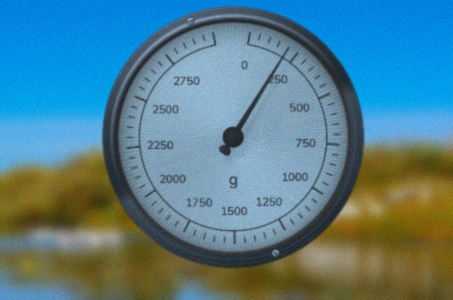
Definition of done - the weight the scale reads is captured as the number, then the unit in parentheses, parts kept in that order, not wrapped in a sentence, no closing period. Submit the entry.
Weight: 200 (g)
